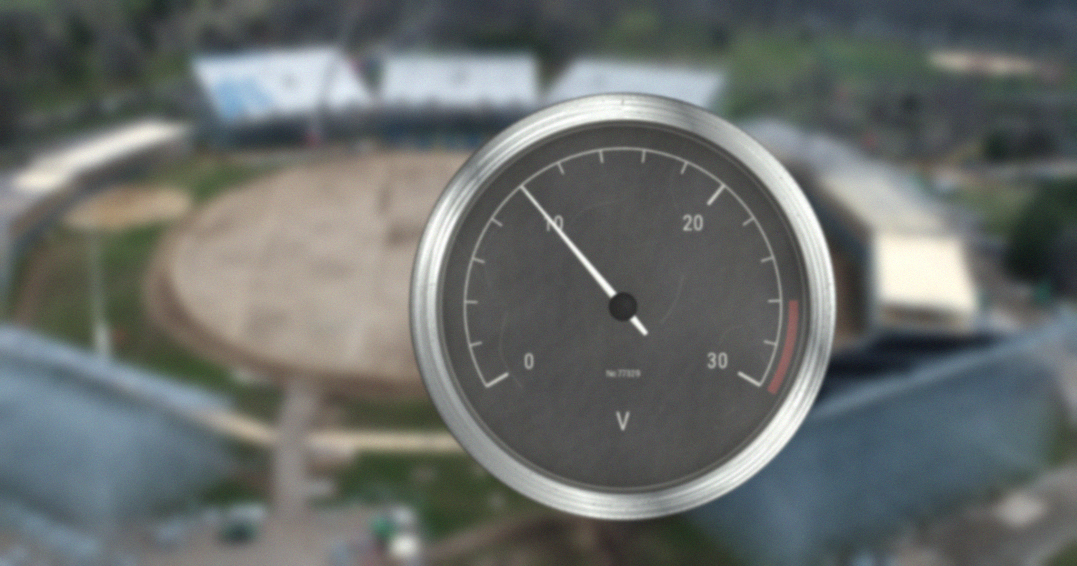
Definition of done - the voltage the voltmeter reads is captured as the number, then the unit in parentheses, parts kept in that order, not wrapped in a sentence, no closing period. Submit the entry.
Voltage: 10 (V)
